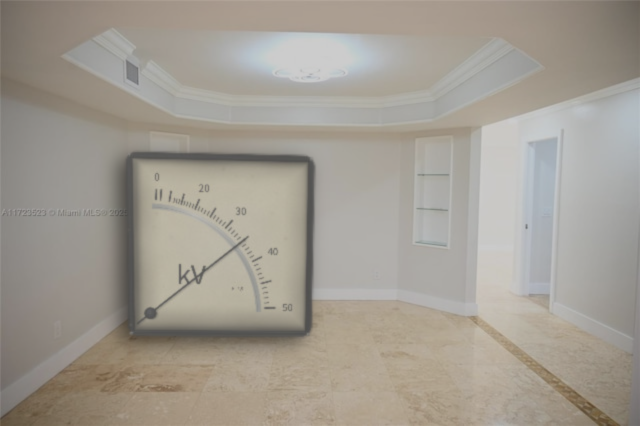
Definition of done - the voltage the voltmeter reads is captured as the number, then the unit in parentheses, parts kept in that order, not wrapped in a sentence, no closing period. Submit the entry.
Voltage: 35 (kV)
